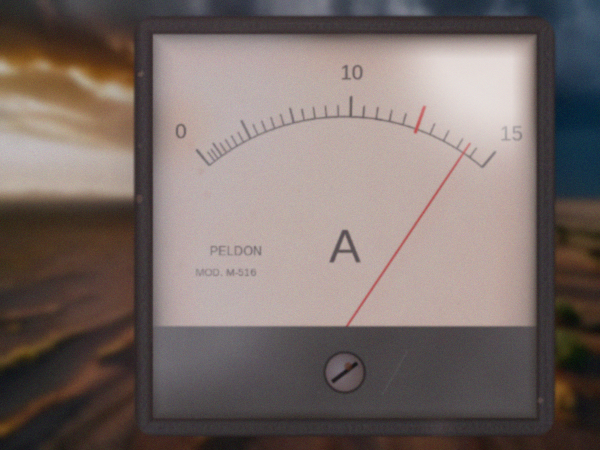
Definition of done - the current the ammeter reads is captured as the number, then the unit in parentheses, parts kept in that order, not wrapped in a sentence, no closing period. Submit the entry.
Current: 14.25 (A)
